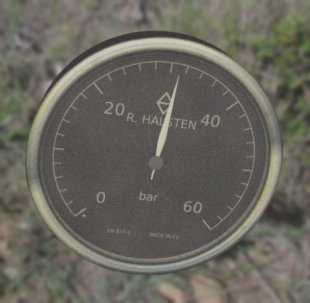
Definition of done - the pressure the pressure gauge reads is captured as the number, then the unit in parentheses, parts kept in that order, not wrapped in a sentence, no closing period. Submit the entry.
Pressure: 31 (bar)
